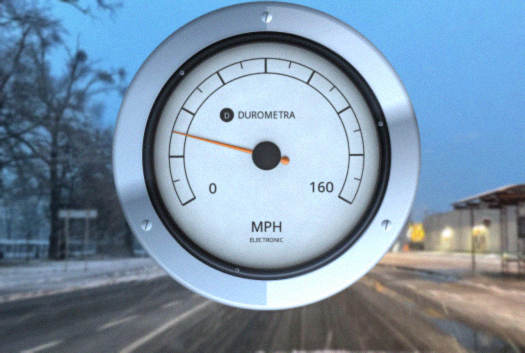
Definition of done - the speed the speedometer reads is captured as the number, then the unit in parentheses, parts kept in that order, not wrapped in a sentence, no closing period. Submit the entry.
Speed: 30 (mph)
